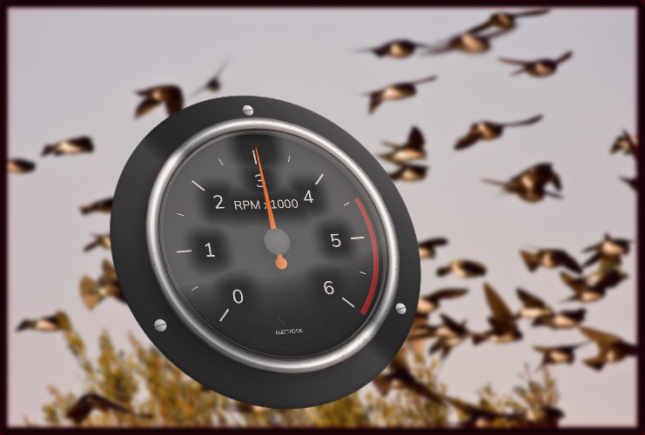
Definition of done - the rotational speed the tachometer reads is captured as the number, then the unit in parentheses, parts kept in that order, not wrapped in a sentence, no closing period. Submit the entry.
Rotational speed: 3000 (rpm)
